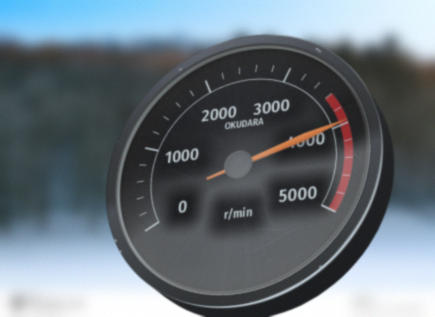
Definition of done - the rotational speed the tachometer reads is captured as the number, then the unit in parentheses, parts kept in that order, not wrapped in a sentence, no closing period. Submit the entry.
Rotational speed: 4000 (rpm)
